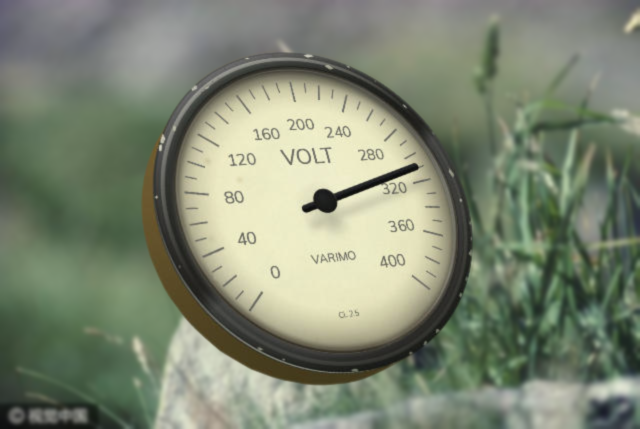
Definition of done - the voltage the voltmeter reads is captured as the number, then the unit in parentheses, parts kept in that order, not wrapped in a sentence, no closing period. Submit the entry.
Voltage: 310 (V)
